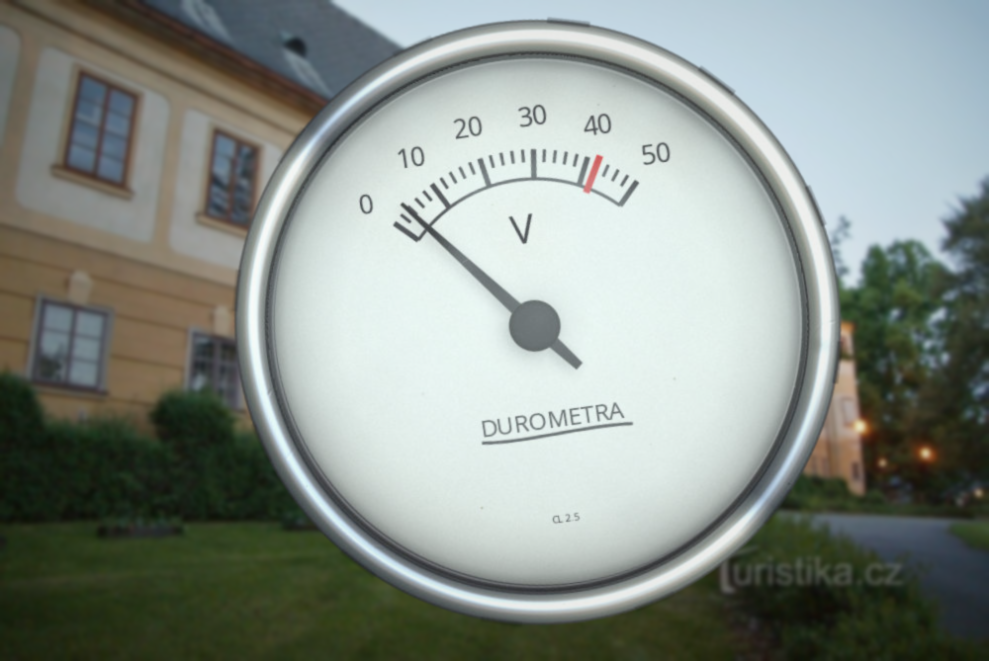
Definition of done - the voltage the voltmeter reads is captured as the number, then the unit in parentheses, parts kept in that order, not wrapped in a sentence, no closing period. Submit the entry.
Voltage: 4 (V)
